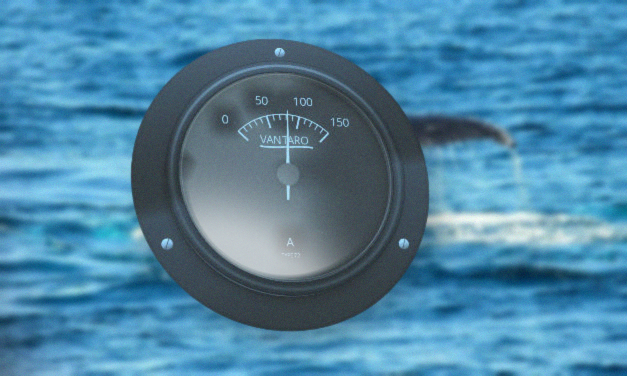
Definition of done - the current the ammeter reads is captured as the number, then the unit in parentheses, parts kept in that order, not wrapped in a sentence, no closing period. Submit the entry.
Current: 80 (A)
